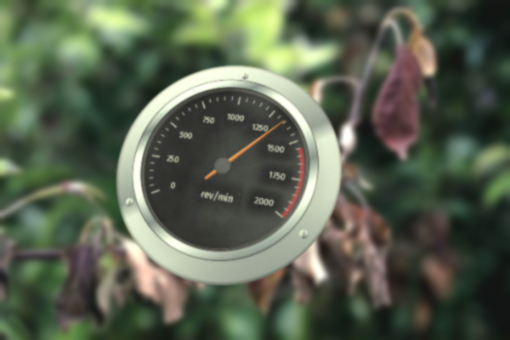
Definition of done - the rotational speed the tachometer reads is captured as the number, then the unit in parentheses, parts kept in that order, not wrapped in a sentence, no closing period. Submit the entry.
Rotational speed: 1350 (rpm)
